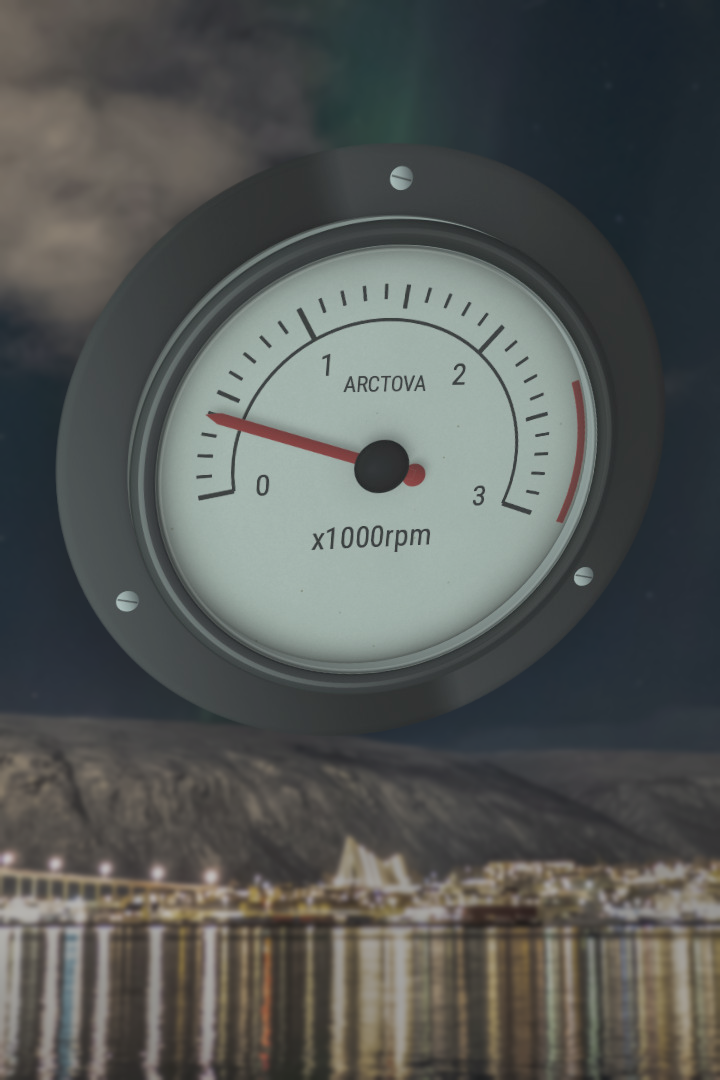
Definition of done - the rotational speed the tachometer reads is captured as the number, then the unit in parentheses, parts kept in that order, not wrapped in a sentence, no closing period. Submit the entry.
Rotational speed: 400 (rpm)
